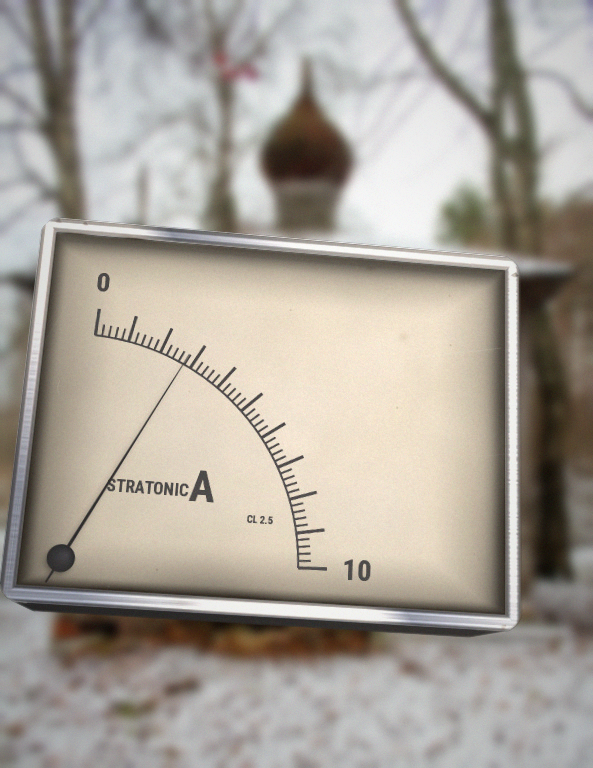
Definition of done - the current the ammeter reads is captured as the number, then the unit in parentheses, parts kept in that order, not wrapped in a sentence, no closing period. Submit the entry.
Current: 2.8 (A)
